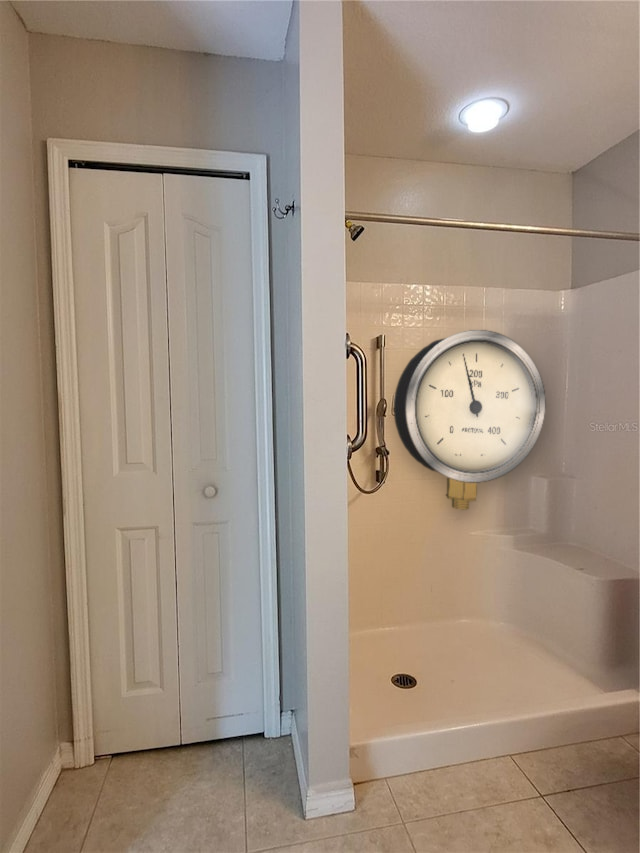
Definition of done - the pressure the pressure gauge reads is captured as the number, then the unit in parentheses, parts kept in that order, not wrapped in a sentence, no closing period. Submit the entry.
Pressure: 175 (kPa)
